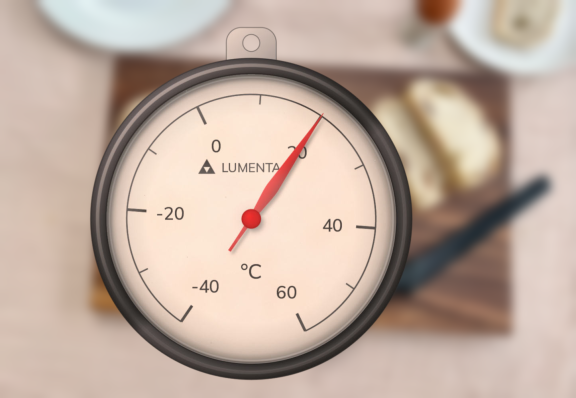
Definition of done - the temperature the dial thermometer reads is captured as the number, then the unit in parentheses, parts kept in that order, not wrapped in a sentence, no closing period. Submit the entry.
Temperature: 20 (°C)
